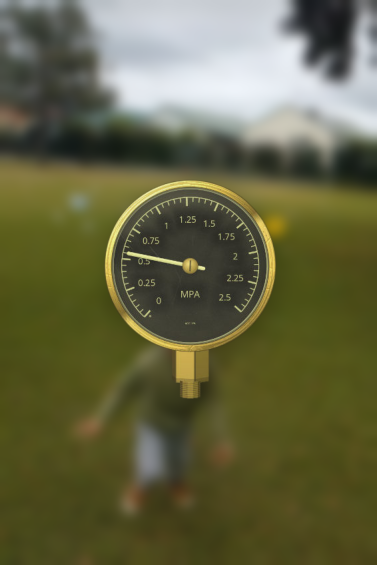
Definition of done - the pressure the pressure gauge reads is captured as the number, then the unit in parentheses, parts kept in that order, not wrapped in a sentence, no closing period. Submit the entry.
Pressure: 0.55 (MPa)
